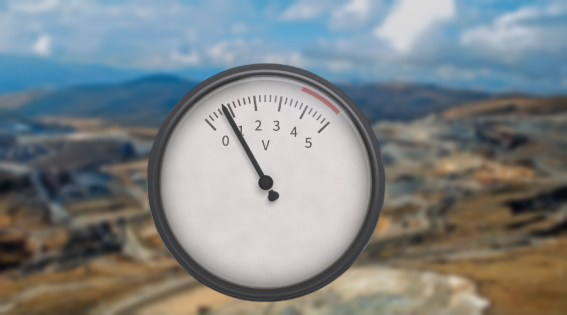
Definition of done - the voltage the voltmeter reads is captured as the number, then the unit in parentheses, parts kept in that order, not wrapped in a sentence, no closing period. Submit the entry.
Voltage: 0.8 (V)
